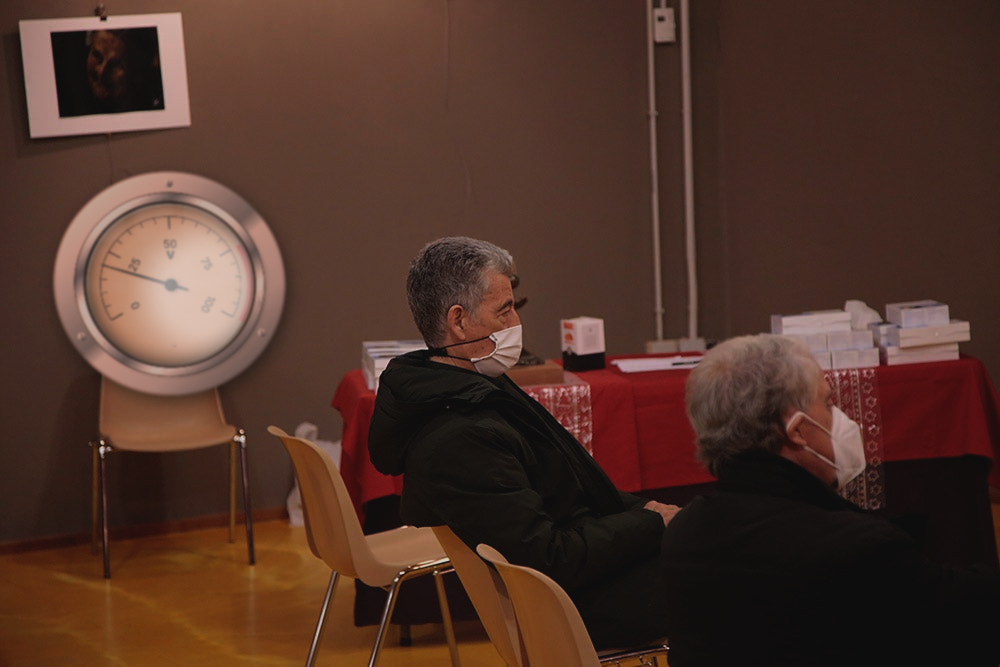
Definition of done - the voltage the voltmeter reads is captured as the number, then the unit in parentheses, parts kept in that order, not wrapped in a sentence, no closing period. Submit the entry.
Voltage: 20 (V)
